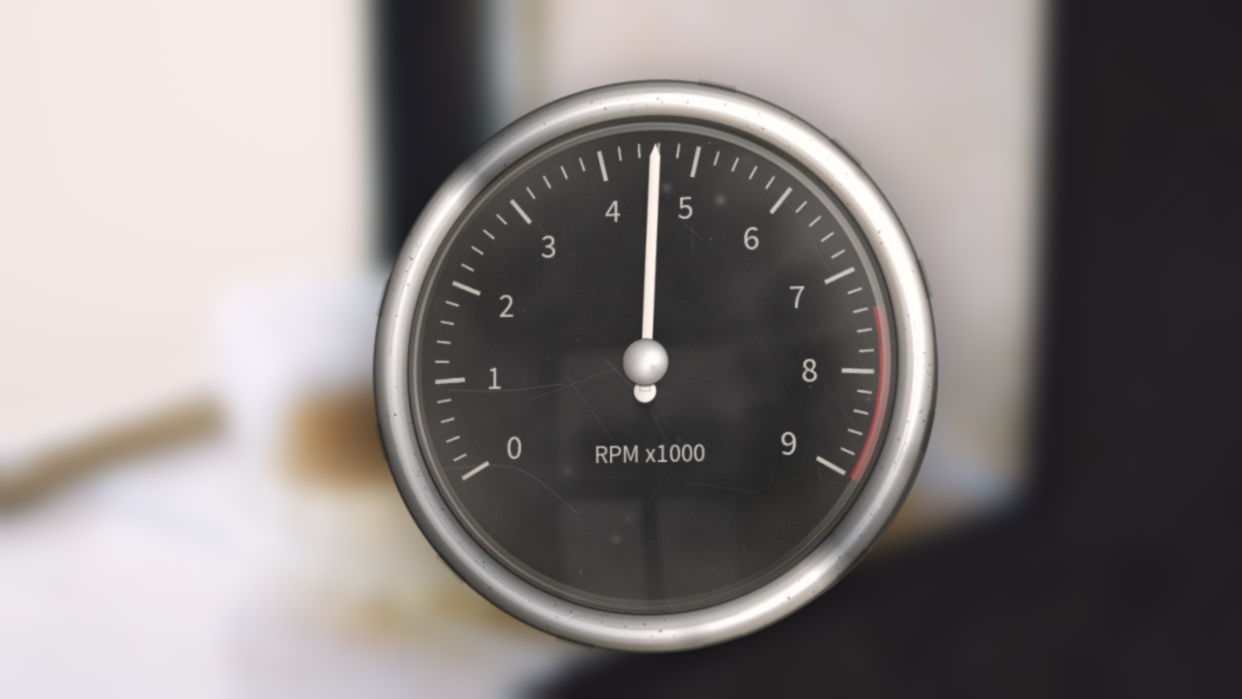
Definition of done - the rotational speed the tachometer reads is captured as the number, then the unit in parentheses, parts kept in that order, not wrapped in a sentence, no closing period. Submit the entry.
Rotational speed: 4600 (rpm)
